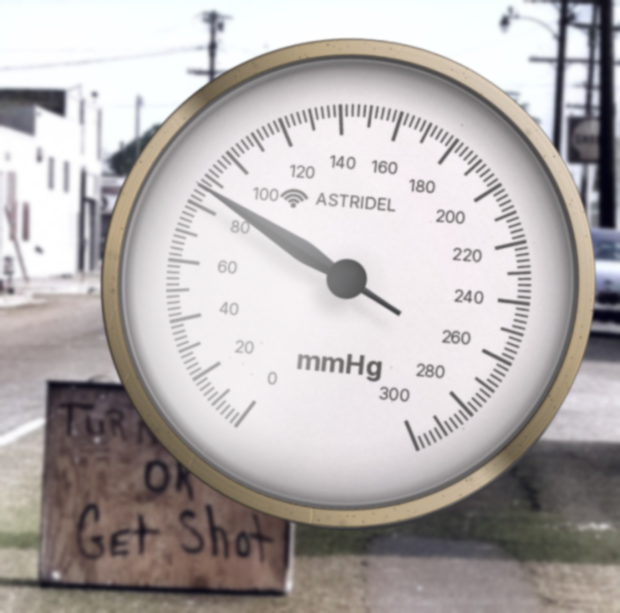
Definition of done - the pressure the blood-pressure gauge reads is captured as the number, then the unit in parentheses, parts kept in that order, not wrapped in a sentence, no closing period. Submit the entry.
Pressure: 86 (mmHg)
